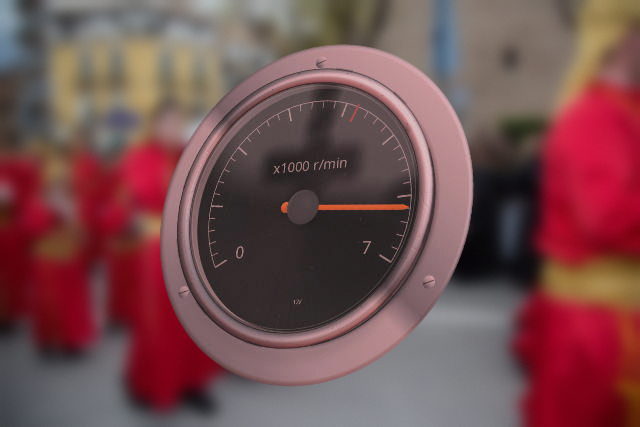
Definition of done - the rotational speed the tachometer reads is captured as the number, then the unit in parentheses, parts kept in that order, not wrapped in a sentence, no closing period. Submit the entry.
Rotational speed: 6200 (rpm)
